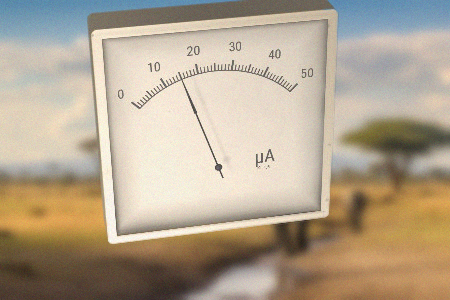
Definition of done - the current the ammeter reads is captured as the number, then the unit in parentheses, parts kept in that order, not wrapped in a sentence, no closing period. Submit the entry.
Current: 15 (µA)
